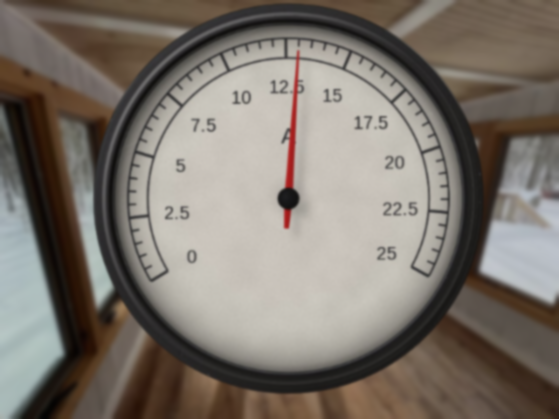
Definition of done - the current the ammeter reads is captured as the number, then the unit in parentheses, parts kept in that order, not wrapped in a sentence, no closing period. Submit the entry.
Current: 13 (A)
